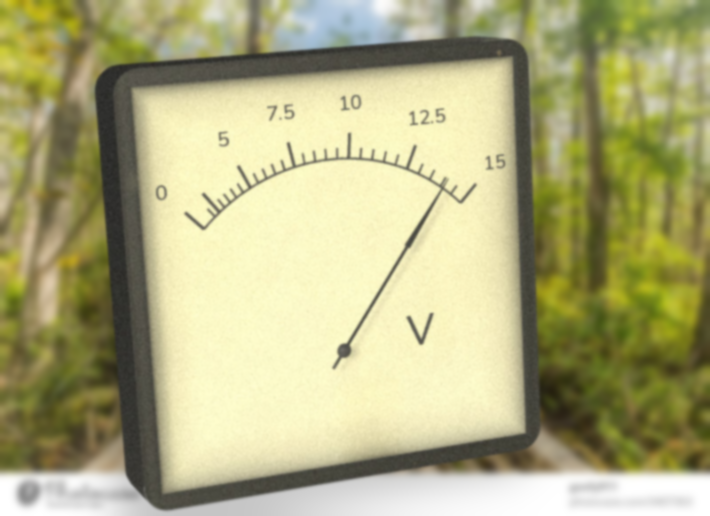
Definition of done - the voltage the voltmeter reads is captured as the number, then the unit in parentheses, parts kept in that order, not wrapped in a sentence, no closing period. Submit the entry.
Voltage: 14 (V)
